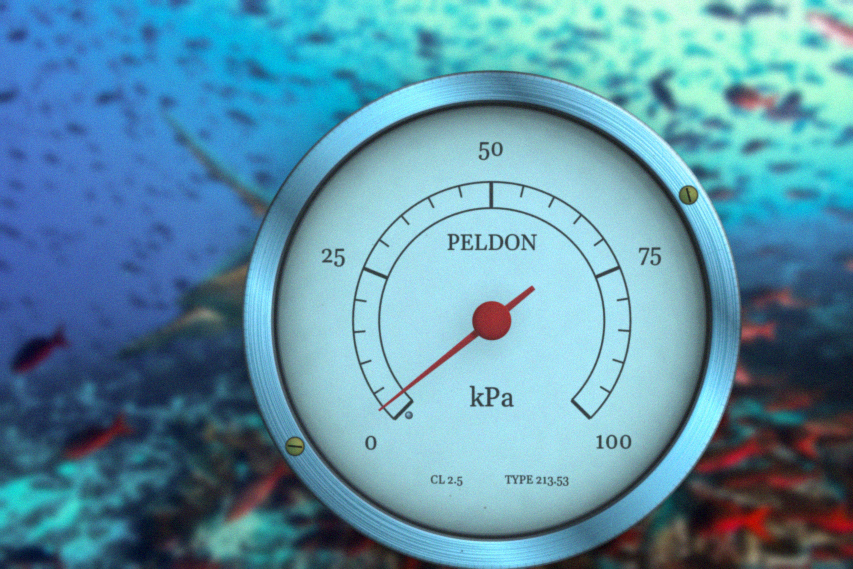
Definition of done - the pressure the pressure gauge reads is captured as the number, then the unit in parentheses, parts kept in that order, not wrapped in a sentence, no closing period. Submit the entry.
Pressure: 2.5 (kPa)
